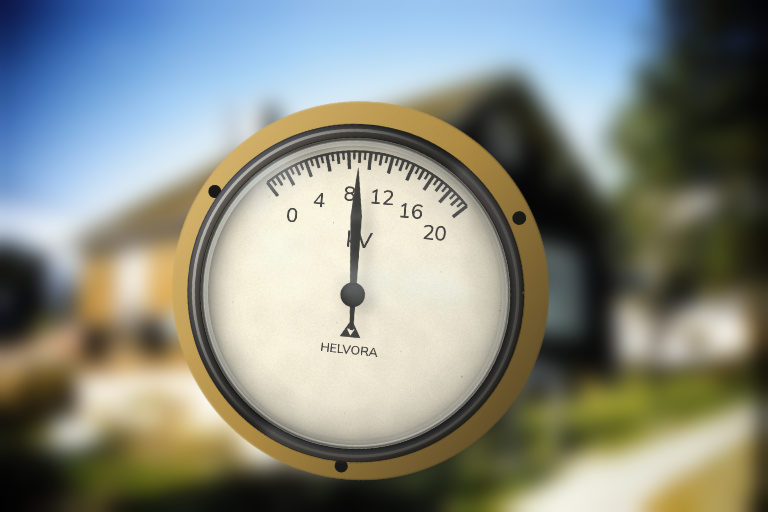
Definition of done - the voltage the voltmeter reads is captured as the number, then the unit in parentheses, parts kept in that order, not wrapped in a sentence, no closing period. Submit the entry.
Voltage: 9 (kV)
